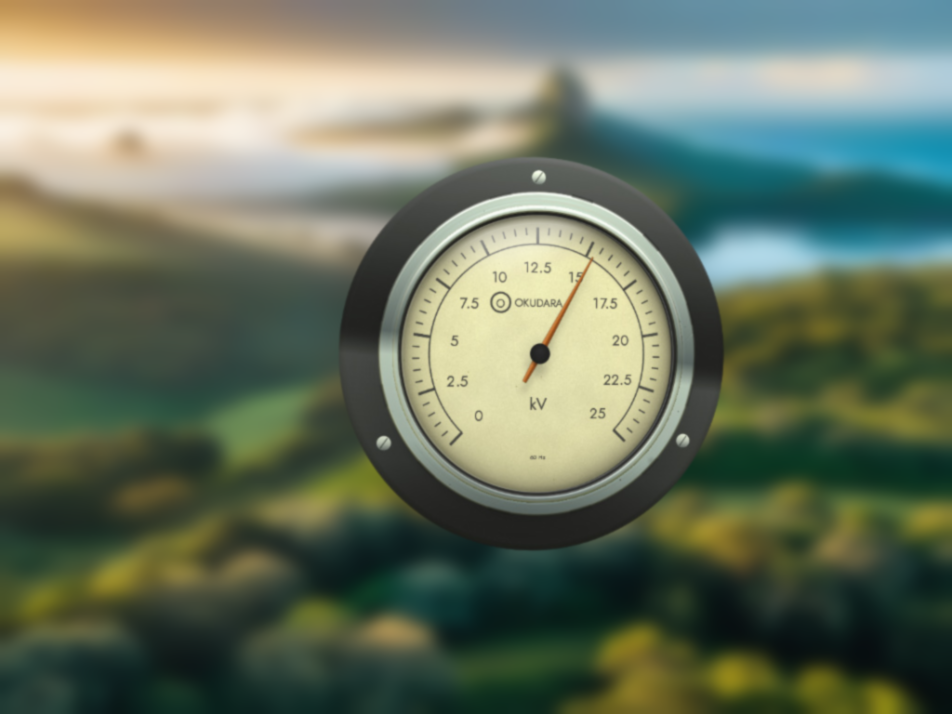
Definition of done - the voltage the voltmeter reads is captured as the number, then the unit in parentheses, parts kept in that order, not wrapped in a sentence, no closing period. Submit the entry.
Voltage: 15.25 (kV)
